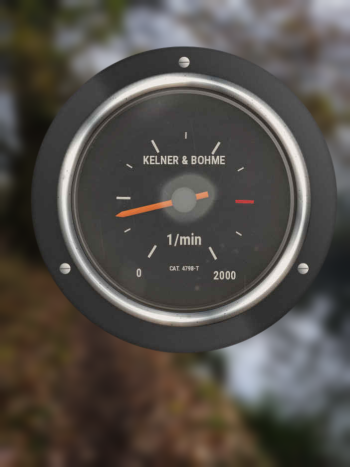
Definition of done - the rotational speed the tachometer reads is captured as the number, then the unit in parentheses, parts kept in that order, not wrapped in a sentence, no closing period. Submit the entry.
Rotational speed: 300 (rpm)
